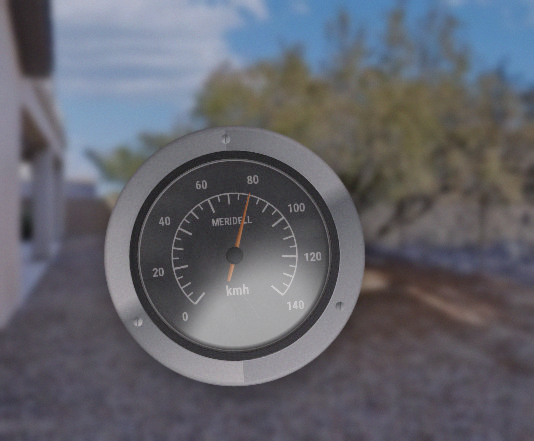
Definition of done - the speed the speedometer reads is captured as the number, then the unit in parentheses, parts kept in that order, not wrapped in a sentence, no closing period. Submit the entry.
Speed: 80 (km/h)
